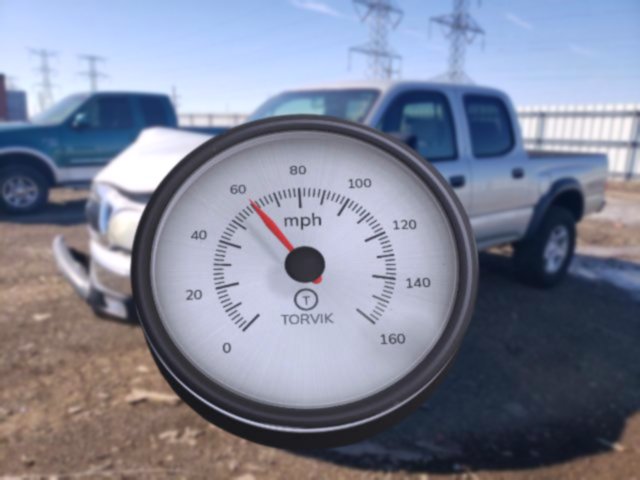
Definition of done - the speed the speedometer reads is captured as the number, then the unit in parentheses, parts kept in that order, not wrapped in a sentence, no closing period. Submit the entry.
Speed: 60 (mph)
